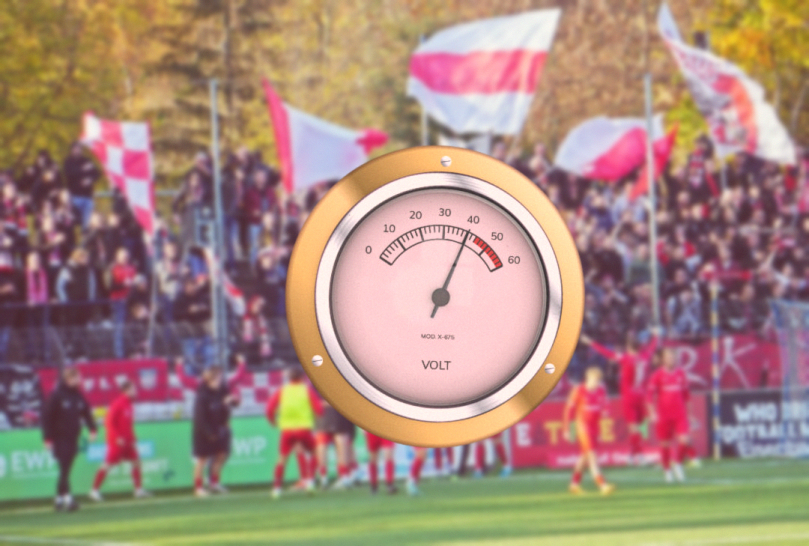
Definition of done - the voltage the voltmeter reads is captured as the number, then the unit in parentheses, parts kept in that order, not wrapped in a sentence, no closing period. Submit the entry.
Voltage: 40 (V)
